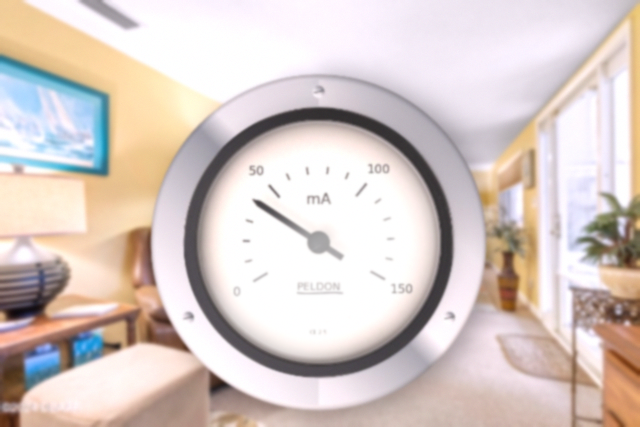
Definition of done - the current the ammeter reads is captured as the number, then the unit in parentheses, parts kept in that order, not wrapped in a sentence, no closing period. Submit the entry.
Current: 40 (mA)
